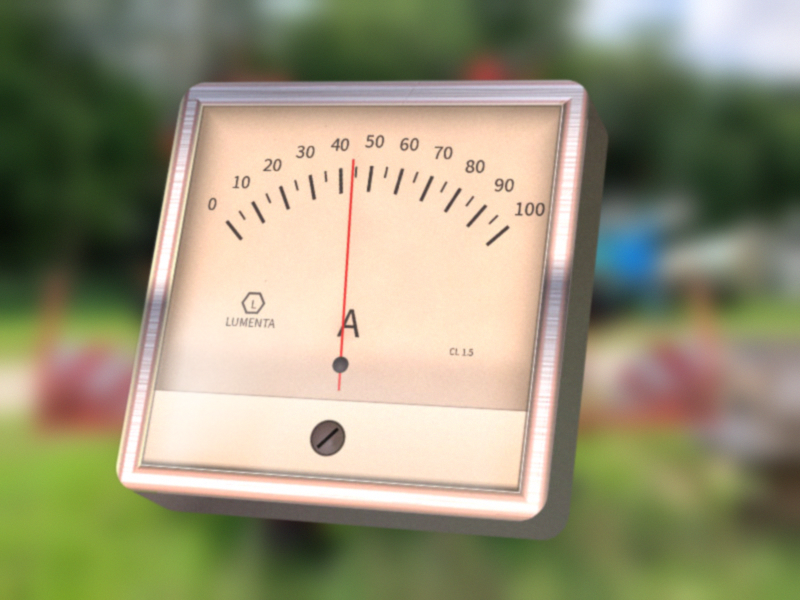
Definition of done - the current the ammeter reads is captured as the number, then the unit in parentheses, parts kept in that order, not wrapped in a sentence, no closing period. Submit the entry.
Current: 45 (A)
